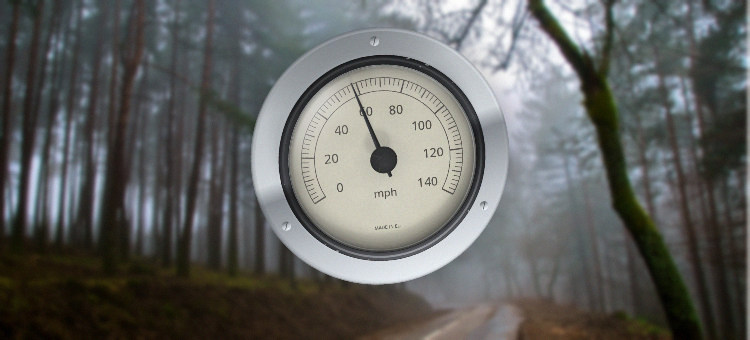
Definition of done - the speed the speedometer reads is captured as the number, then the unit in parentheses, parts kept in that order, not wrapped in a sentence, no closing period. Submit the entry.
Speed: 58 (mph)
